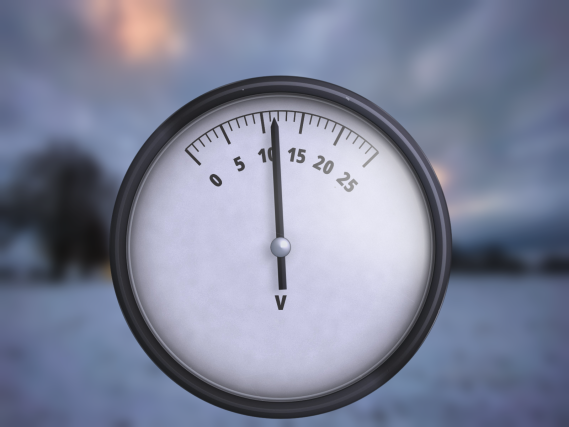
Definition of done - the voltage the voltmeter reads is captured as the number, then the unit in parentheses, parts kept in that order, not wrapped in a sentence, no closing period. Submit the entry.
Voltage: 11.5 (V)
